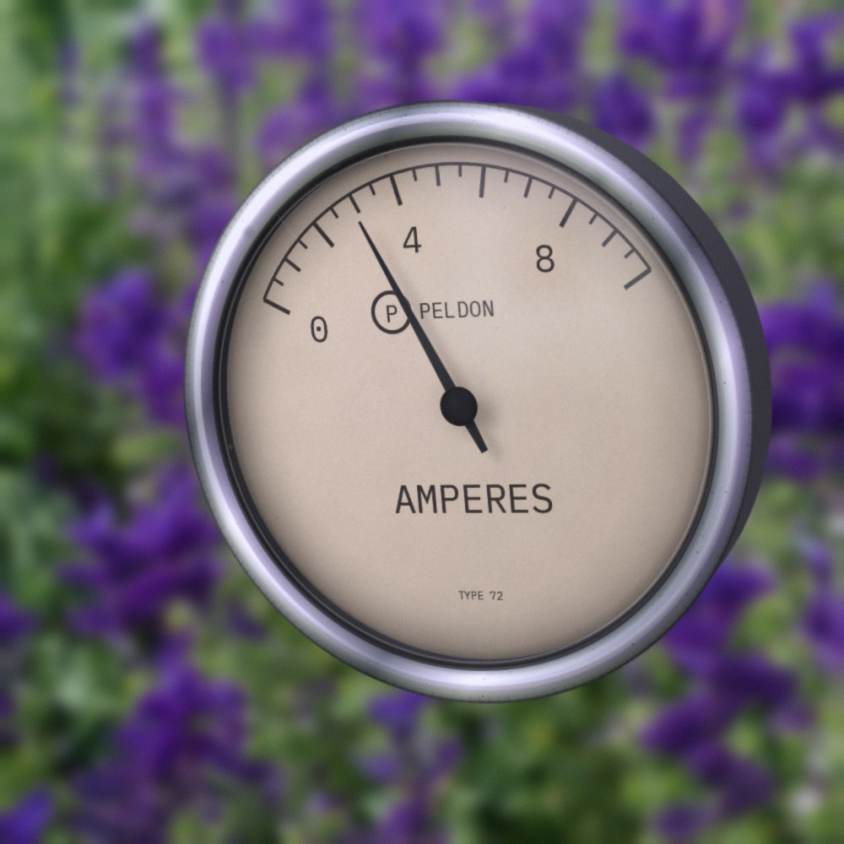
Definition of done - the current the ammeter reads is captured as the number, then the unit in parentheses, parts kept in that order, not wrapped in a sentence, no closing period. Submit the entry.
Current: 3 (A)
